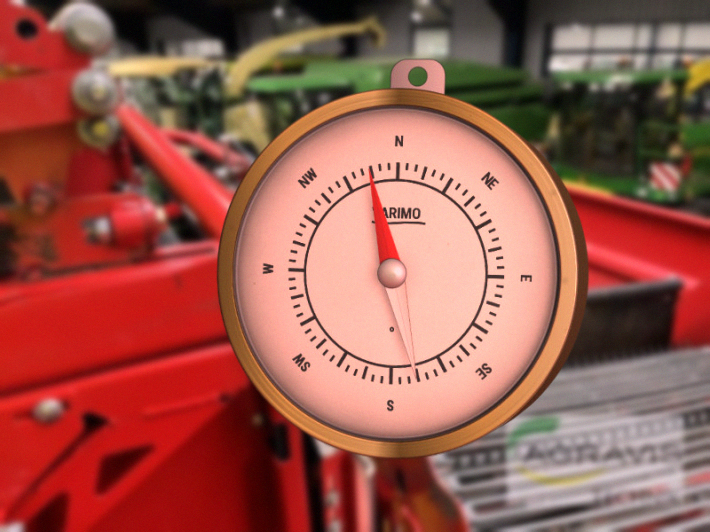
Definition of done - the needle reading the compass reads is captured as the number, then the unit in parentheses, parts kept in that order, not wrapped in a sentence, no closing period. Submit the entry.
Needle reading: 345 (°)
